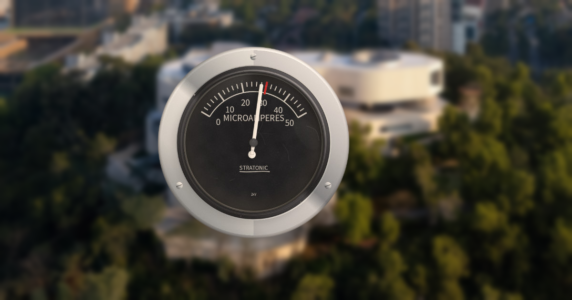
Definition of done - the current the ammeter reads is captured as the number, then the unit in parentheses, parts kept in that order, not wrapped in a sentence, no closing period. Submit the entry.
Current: 28 (µA)
